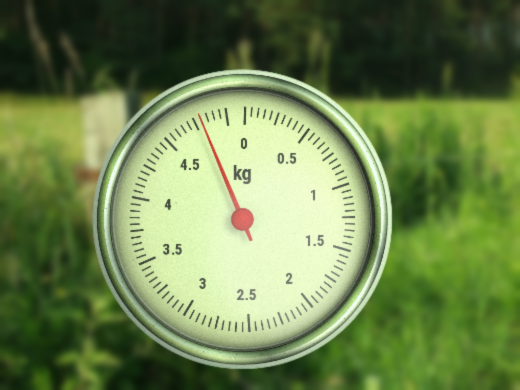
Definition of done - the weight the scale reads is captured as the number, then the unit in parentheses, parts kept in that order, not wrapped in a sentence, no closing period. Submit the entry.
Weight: 4.8 (kg)
